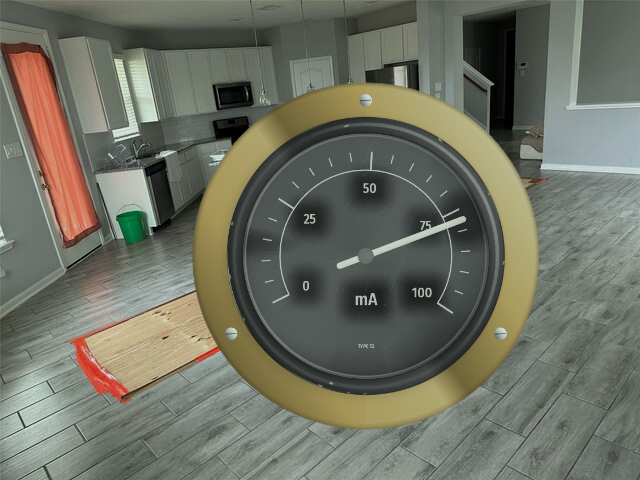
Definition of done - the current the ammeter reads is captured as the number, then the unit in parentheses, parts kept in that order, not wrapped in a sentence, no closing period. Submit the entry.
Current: 77.5 (mA)
